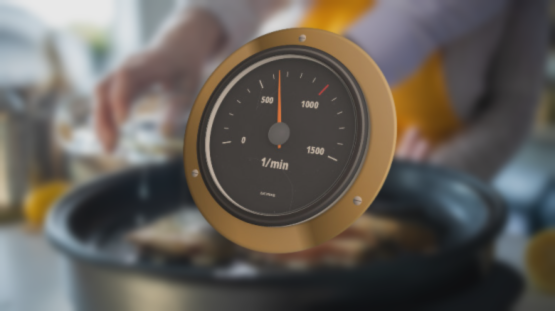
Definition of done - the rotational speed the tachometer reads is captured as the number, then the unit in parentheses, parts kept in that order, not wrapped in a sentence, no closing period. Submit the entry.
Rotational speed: 650 (rpm)
